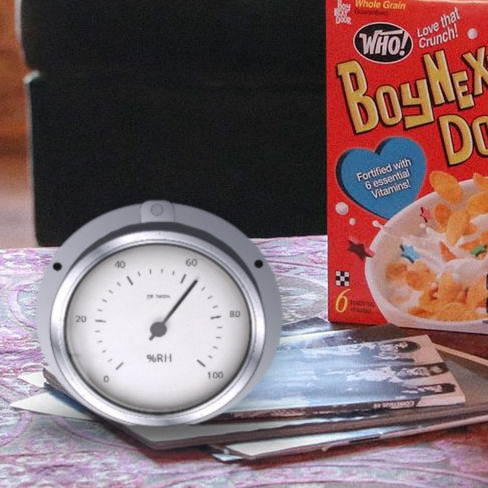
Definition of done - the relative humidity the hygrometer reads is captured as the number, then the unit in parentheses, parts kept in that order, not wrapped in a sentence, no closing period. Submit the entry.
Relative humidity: 64 (%)
